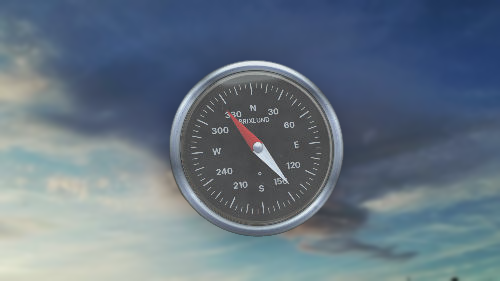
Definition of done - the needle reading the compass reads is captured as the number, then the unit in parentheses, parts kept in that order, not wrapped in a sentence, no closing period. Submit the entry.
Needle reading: 325 (°)
